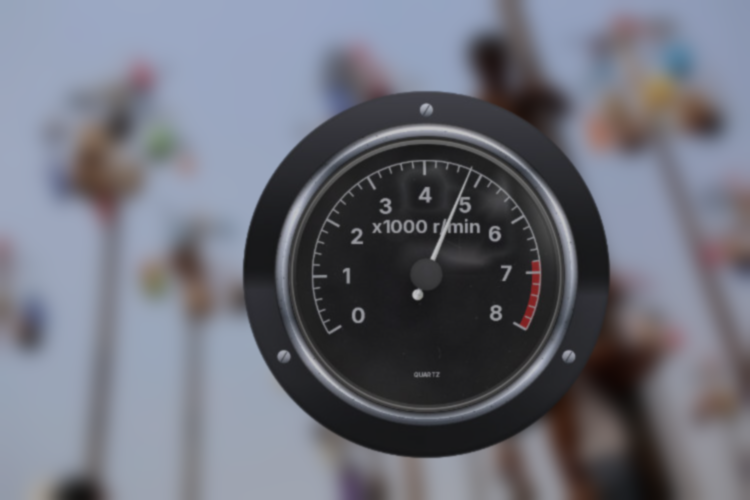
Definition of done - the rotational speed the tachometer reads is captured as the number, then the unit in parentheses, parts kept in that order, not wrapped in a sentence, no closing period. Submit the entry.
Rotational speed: 4800 (rpm)
